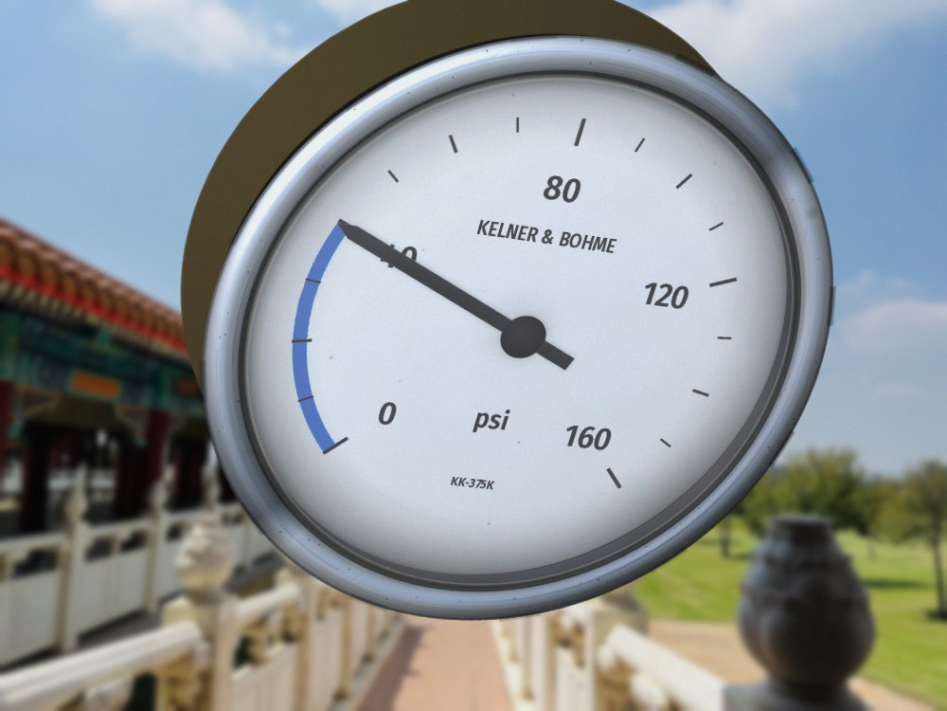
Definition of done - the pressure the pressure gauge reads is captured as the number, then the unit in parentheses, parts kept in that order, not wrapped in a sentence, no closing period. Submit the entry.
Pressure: 40 (psi)
